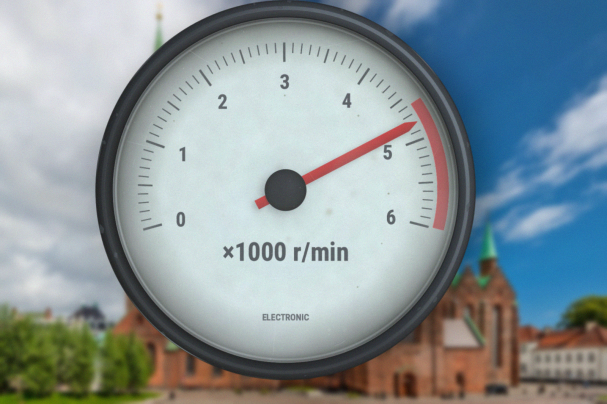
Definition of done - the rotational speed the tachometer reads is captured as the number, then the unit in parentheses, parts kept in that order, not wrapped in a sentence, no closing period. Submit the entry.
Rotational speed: 4800 (rpm)
